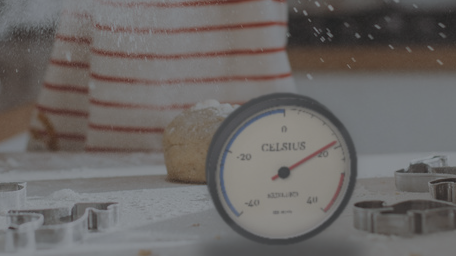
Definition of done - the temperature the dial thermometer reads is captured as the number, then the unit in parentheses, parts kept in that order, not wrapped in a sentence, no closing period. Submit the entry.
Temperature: 18 (°C)
